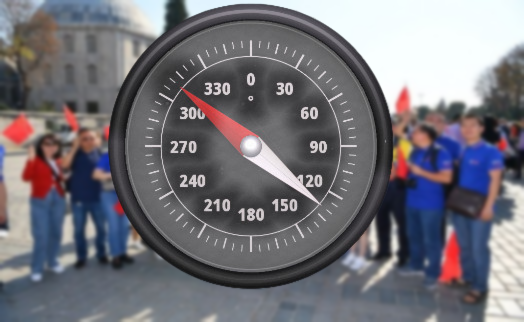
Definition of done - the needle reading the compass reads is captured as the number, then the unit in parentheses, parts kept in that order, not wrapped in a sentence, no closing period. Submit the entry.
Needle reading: 310 (°)
